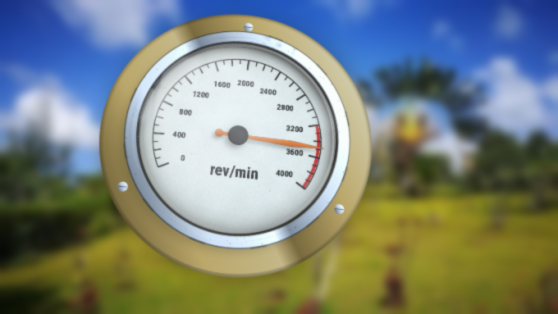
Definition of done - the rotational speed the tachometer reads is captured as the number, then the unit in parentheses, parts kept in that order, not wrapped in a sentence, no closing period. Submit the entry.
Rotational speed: 3500 (rpm)
